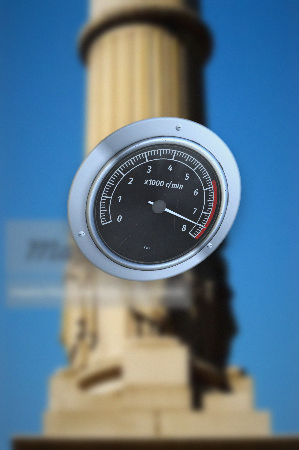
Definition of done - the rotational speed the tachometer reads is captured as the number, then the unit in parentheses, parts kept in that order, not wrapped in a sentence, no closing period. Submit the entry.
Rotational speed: 7500 (rpm)
